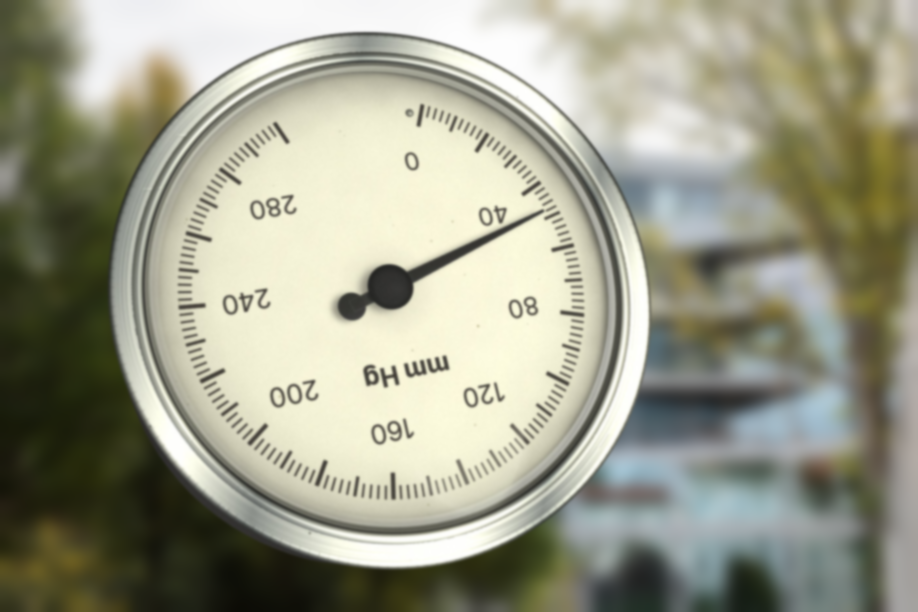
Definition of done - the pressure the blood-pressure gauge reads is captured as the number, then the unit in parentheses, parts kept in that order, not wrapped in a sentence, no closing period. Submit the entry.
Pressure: 48 (mmHg)
